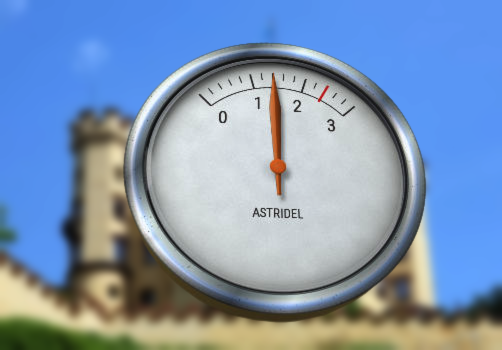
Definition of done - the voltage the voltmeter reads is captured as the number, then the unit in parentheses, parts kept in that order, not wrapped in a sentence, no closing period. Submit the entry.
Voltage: 1.4 (V)
